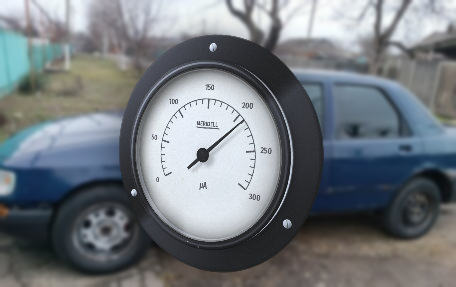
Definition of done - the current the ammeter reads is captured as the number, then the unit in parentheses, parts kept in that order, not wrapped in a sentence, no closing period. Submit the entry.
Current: 210 (µA)
